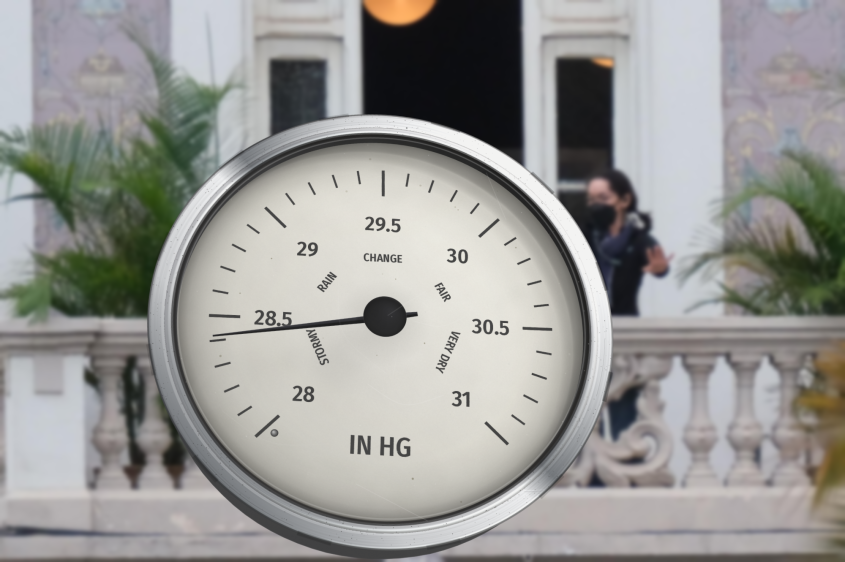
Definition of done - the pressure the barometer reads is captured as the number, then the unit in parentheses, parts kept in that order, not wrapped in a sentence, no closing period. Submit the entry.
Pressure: 28.4 (inHg)
